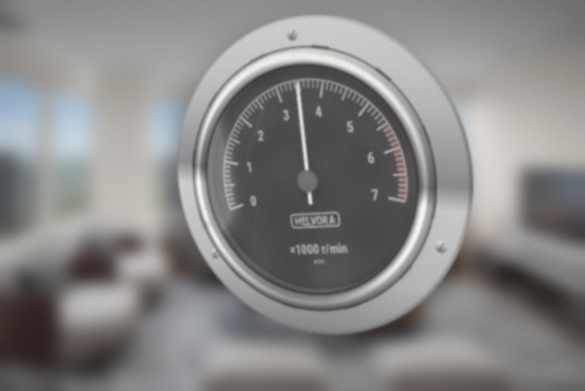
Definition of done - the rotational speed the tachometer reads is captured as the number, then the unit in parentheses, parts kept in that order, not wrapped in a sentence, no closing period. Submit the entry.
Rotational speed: 3500 (rpm)
